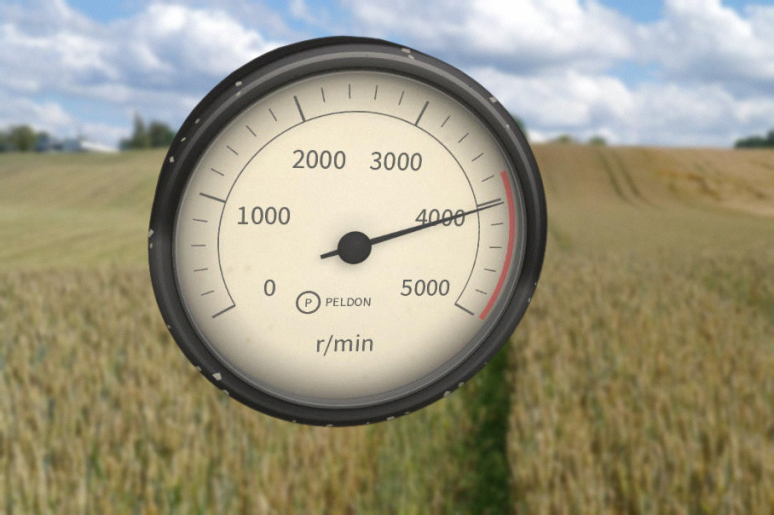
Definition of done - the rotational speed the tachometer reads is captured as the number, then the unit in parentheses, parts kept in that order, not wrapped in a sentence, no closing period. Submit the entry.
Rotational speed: 4000 (rpm)
